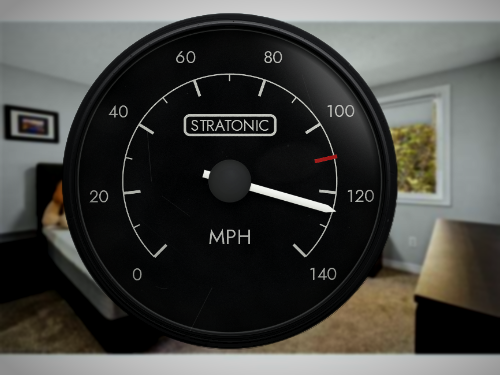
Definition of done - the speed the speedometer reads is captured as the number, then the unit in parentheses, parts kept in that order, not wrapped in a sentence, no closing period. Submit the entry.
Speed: 125 (mph)
